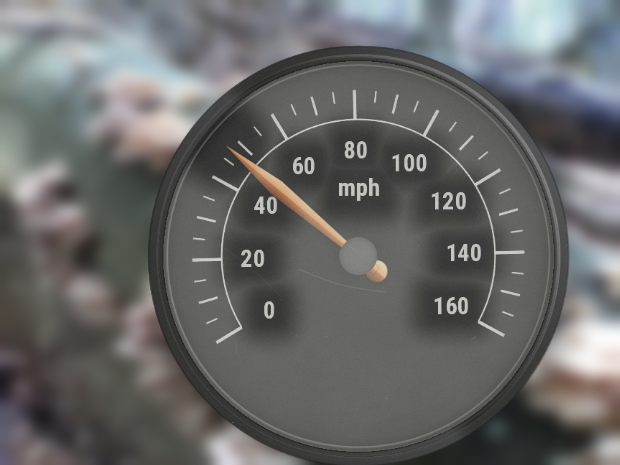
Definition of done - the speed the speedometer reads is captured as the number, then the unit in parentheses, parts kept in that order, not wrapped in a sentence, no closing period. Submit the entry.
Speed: 47.5 (mph)
